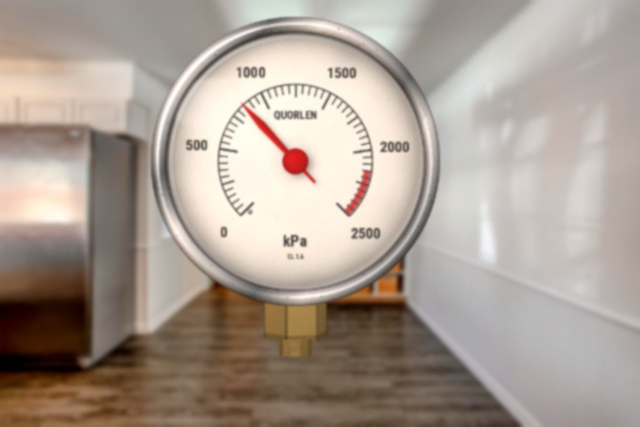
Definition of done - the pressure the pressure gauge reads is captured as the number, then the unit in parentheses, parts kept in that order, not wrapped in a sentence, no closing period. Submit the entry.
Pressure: 850 (kPa)
